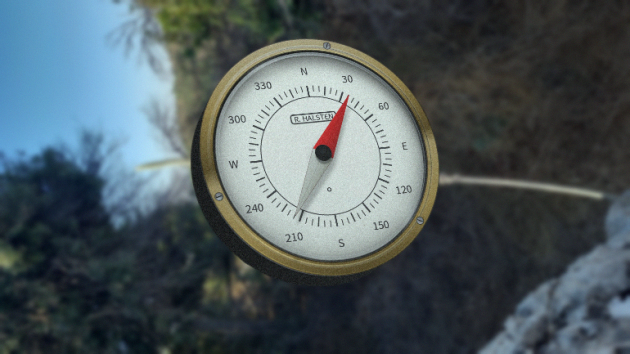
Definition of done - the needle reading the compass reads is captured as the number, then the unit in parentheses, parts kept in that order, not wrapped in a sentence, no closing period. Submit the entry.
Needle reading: 35 (°)
